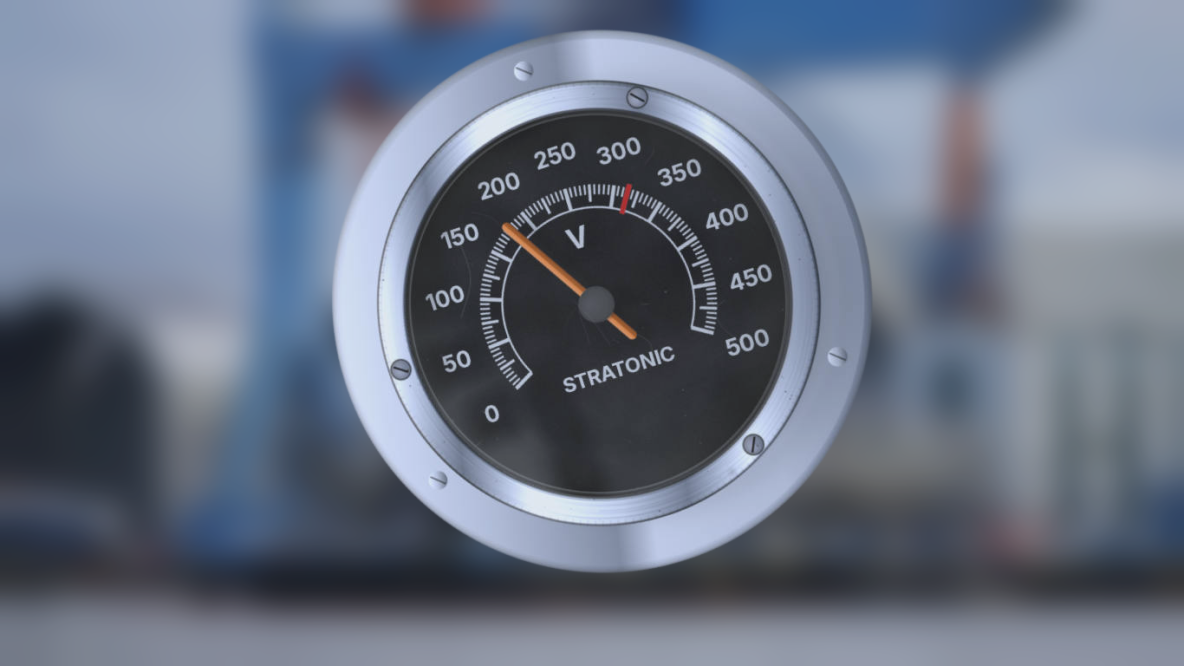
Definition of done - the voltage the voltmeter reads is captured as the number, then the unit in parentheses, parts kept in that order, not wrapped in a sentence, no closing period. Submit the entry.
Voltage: 180 (V)
